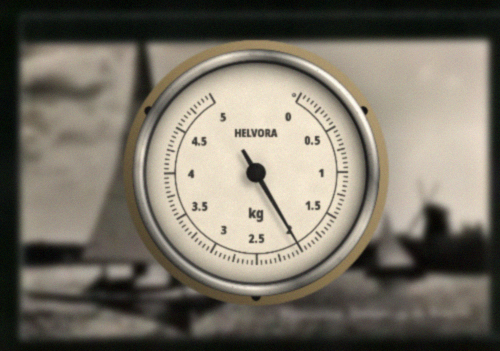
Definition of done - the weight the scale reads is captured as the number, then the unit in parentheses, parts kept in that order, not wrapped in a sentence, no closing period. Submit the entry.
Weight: 2 (kg)
